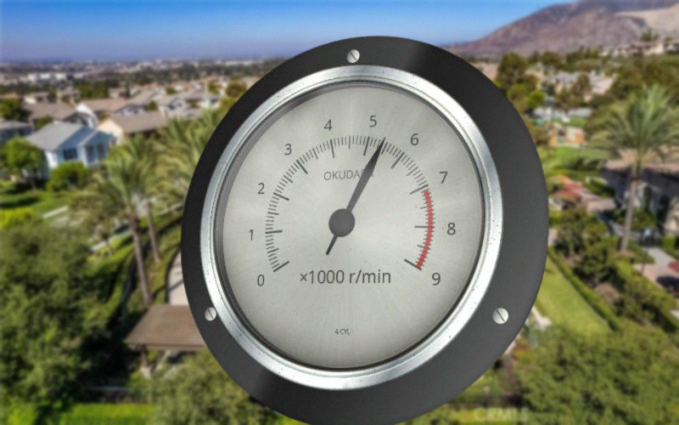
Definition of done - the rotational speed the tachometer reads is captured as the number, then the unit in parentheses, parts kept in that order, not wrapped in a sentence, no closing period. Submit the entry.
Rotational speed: 5500 (rpm)
